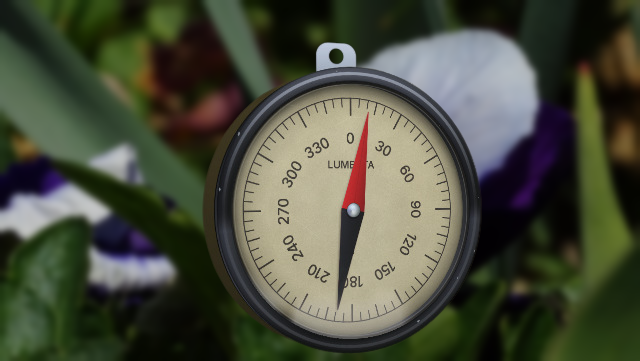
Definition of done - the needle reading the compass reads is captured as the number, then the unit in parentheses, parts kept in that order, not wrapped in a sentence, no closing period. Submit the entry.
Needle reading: 10 (°)
